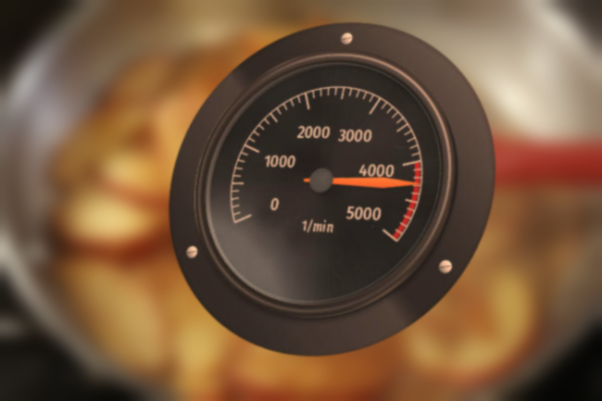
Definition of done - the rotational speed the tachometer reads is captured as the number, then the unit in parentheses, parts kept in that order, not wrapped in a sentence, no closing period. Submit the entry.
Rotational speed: 4300 (rpm)
